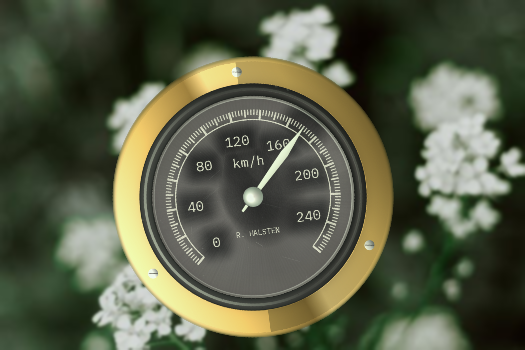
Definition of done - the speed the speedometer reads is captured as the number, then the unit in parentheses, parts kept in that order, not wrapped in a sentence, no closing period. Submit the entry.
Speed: 170 (km/h)
